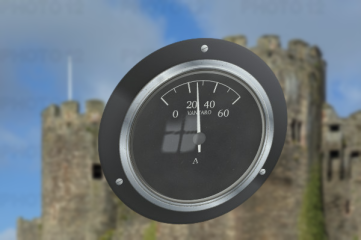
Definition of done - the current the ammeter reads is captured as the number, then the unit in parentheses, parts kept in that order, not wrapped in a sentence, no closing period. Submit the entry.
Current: 25 (A)
